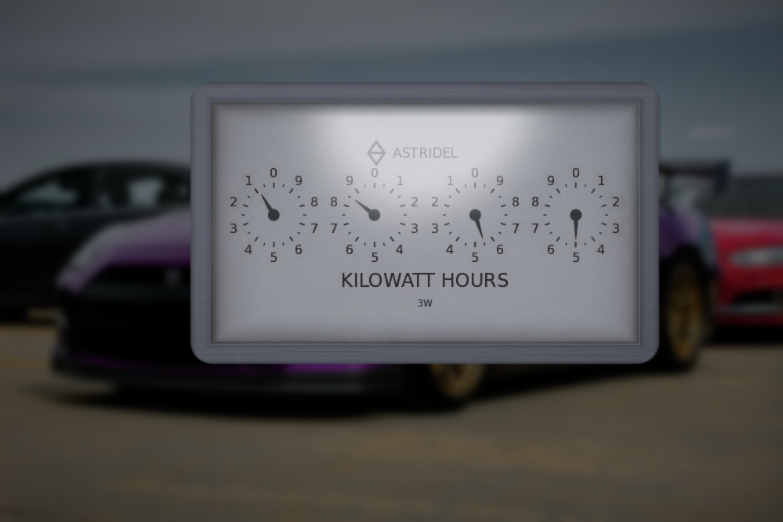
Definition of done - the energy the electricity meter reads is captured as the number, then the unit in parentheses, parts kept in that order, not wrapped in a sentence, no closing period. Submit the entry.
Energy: 855 (kWh)
